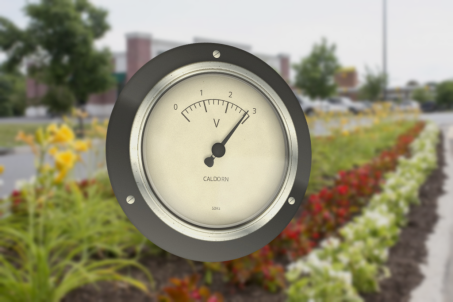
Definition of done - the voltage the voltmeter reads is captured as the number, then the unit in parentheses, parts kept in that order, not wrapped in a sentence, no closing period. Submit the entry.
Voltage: 2.8 (V)
